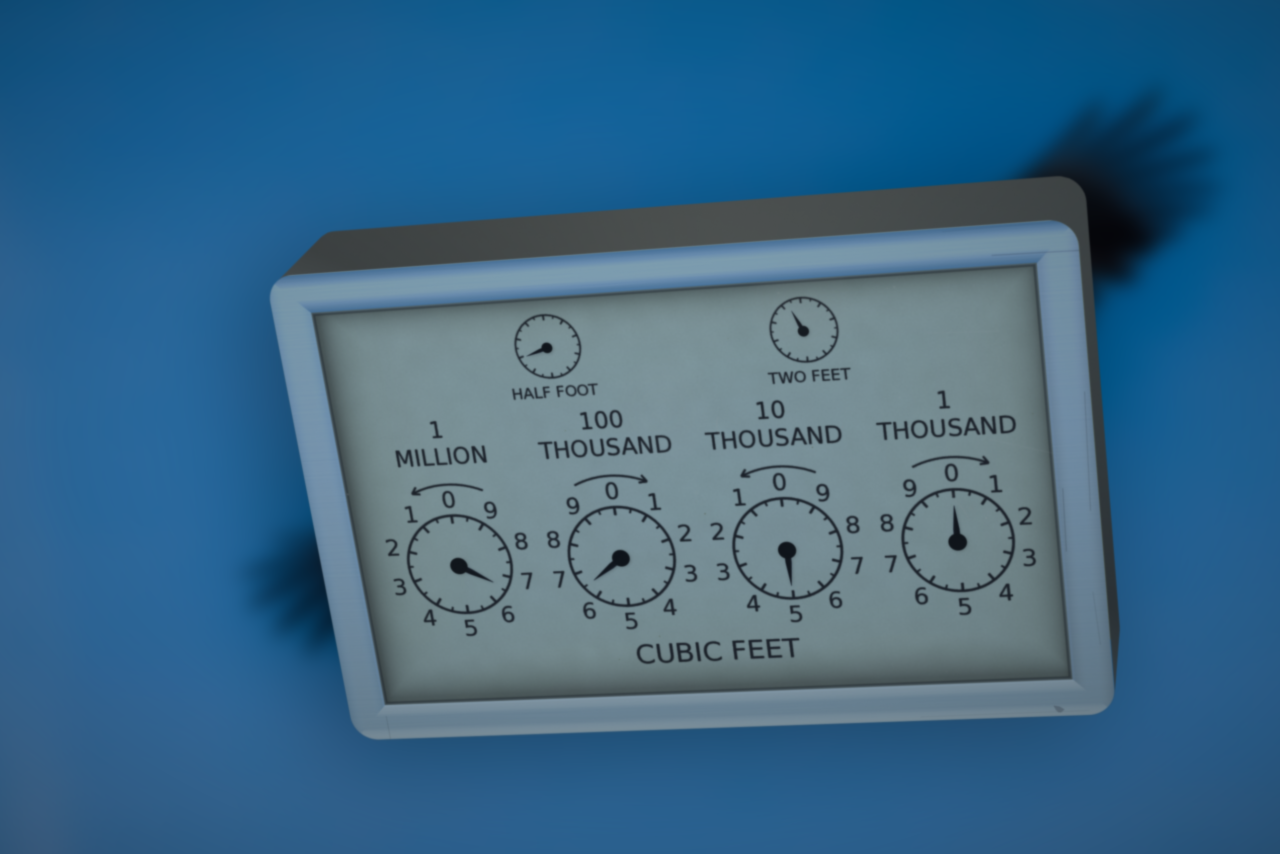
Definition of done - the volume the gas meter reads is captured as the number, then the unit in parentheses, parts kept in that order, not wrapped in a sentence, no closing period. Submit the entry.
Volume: 665000 (ft³)
